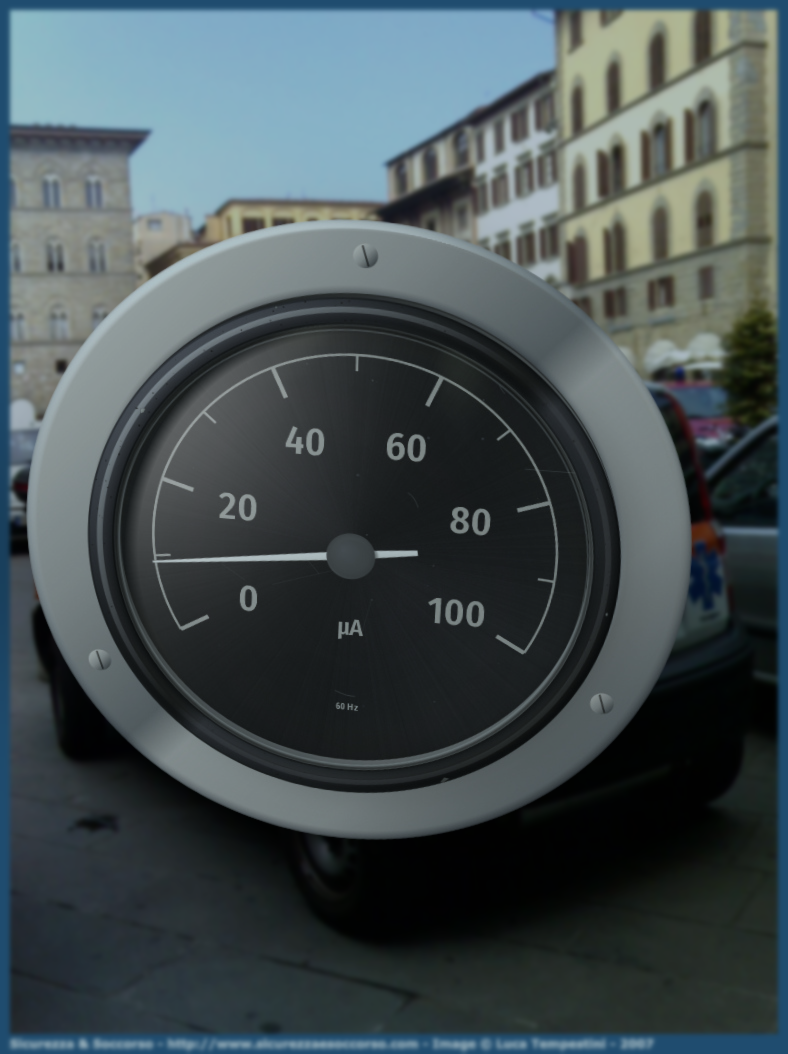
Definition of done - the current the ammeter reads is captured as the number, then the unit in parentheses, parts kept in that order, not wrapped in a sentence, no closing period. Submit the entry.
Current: 10 (µA)
